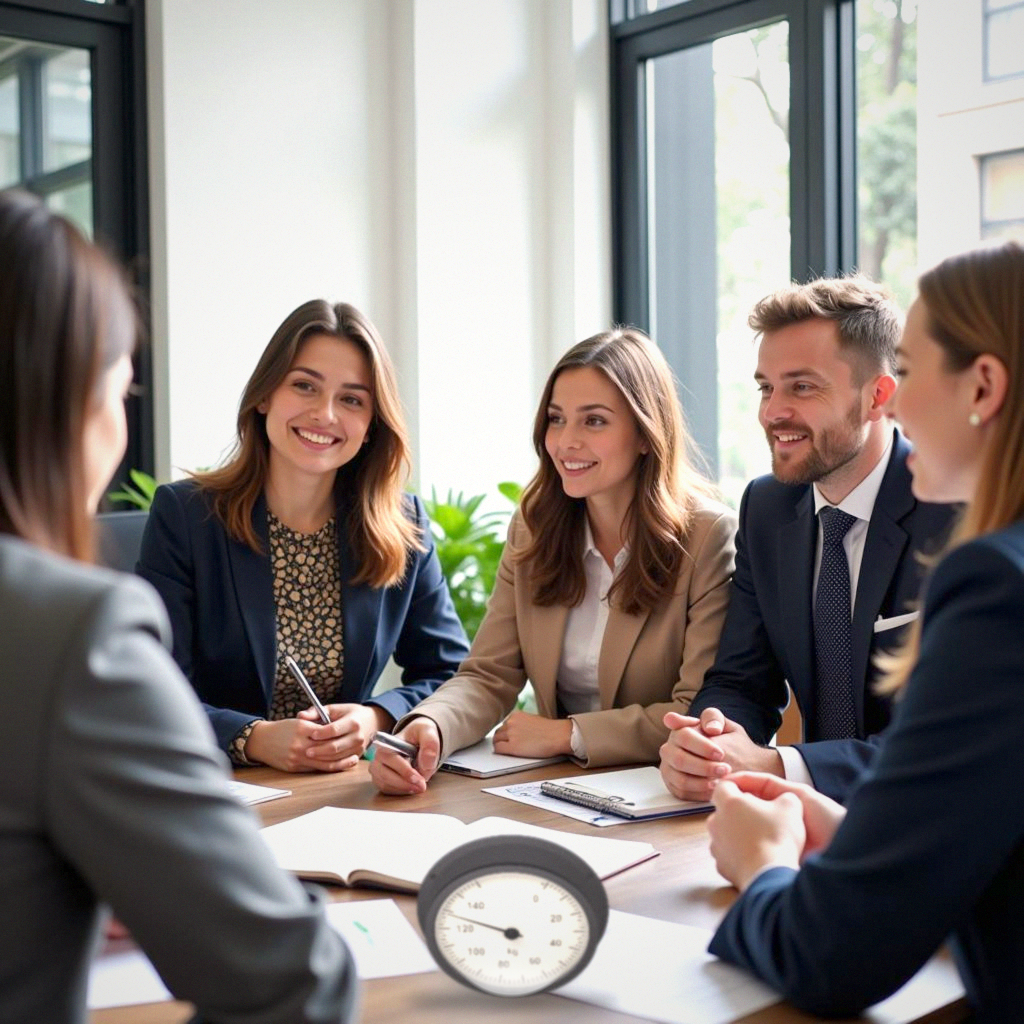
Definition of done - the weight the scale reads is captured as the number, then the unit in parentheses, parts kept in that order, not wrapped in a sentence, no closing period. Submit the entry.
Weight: 130 (kg)
